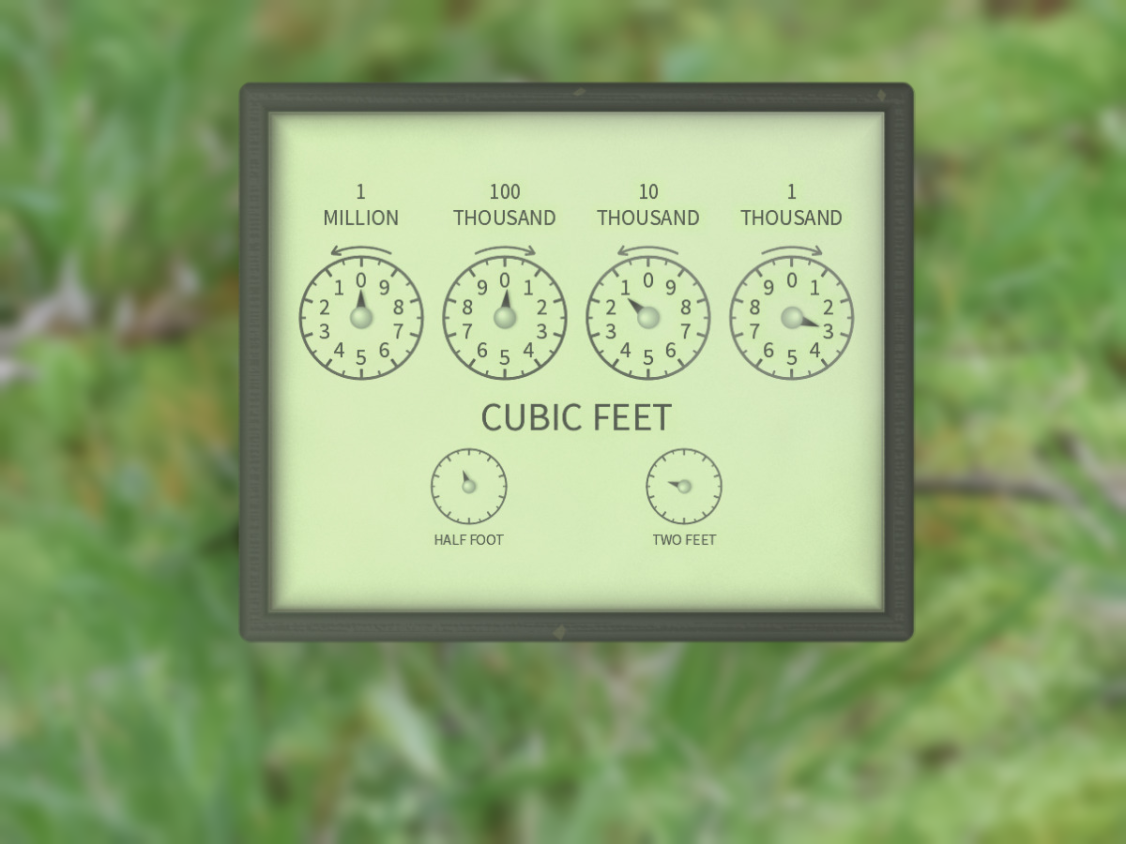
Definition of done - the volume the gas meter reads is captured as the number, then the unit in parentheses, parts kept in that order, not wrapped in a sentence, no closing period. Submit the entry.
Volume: 1300 (ft³)
